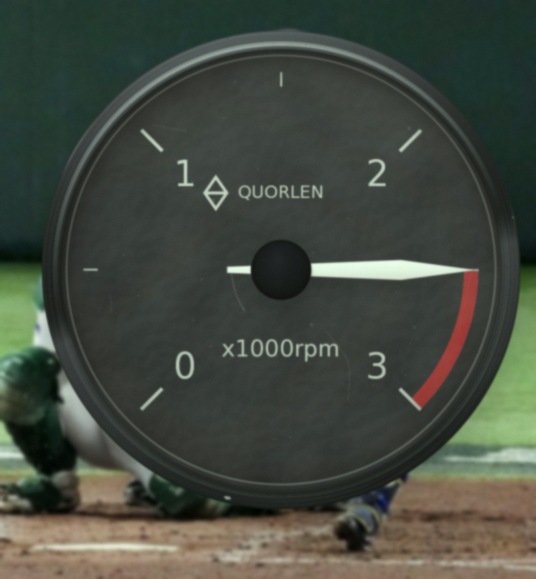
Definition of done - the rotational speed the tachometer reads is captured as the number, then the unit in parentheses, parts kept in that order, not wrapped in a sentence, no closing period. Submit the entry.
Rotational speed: 2500 (rpm)
